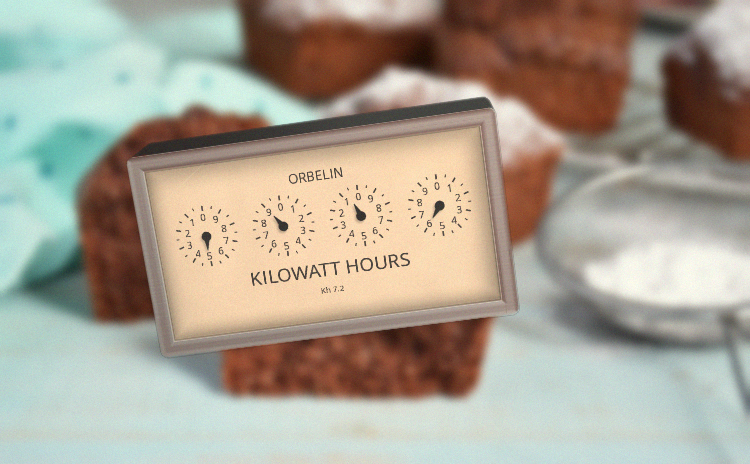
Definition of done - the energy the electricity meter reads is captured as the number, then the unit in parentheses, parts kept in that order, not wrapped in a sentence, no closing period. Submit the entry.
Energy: 4906 (kWh)
